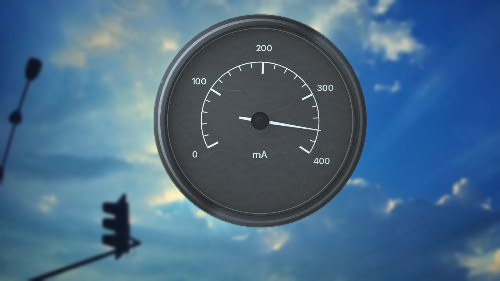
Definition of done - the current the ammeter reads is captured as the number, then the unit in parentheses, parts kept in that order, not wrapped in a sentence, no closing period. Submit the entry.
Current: 360 (mA)
